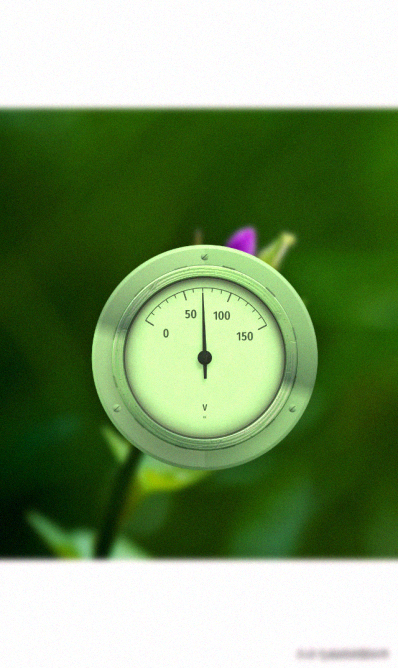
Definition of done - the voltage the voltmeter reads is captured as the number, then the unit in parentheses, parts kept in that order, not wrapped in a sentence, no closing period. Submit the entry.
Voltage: 70 (V)
